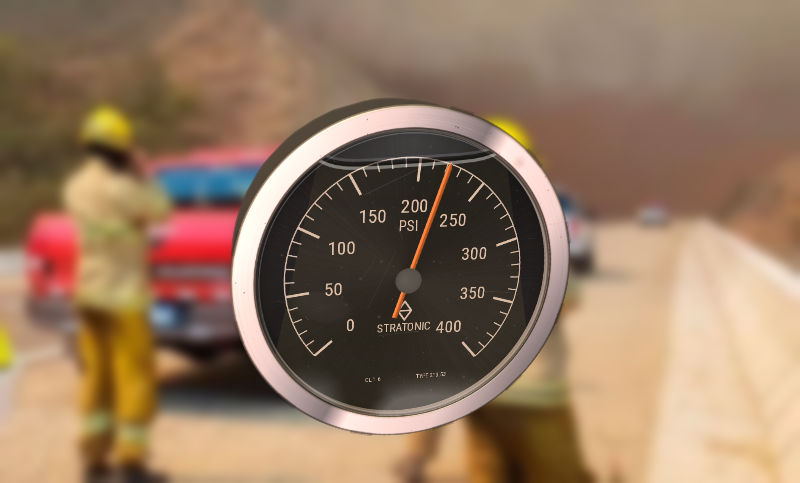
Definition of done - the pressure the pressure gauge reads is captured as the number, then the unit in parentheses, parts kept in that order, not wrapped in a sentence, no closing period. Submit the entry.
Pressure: 220 (psi)
